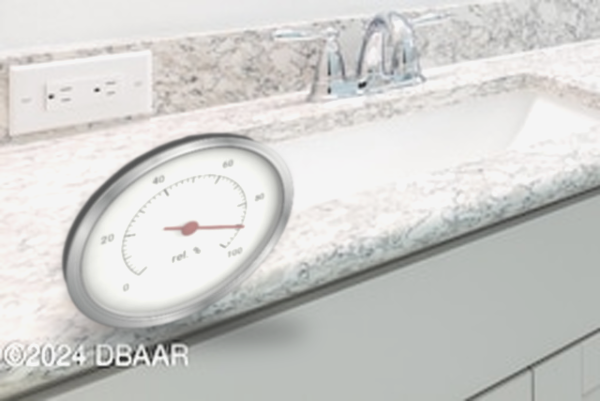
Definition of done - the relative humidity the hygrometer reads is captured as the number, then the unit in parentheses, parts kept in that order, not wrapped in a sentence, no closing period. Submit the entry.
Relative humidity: 90 (%)
